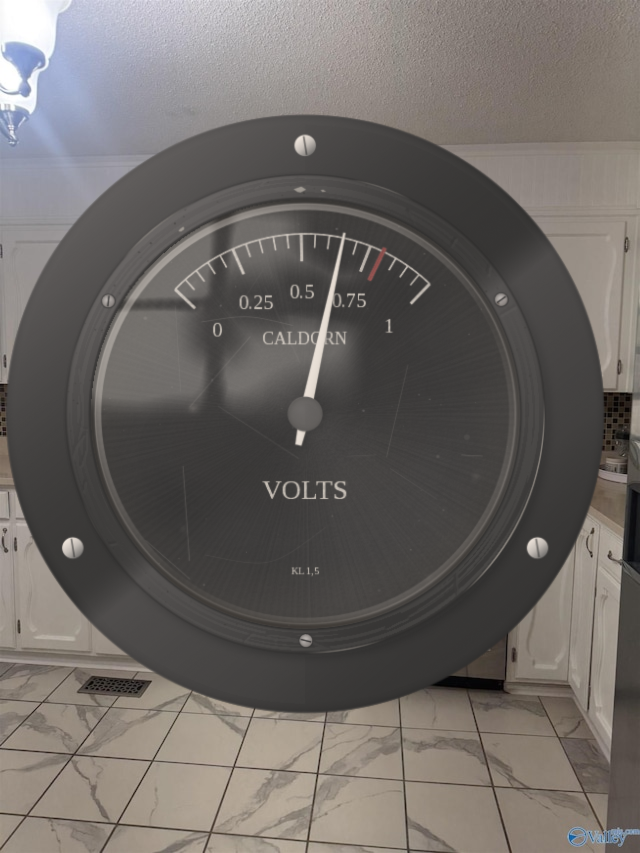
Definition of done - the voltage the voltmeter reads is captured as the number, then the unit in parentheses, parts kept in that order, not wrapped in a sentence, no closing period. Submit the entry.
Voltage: 0.65 (V)
